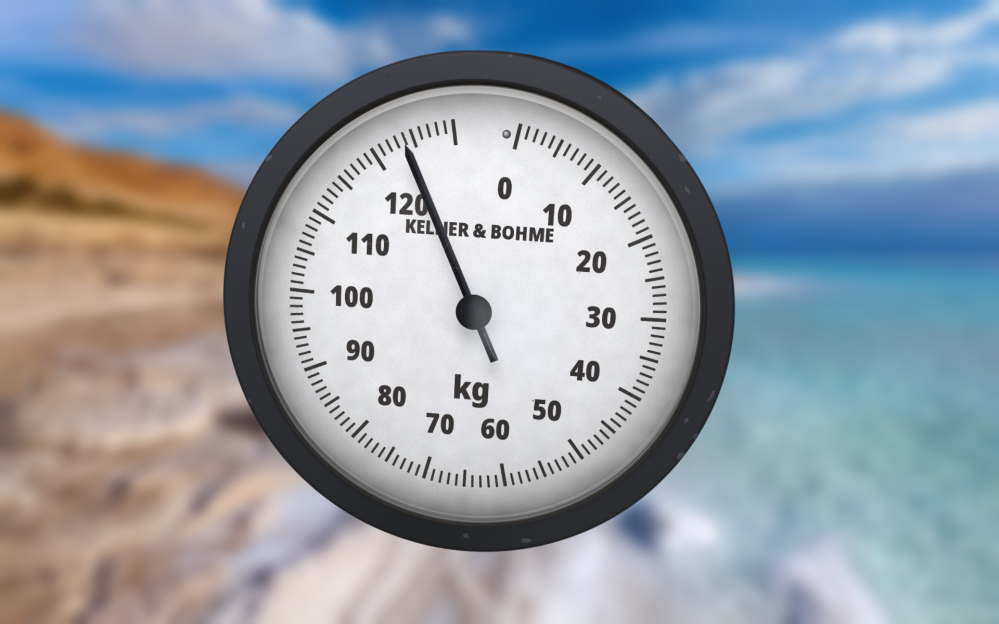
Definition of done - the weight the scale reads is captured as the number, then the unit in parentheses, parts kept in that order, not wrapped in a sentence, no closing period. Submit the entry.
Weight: 124 (kg)
